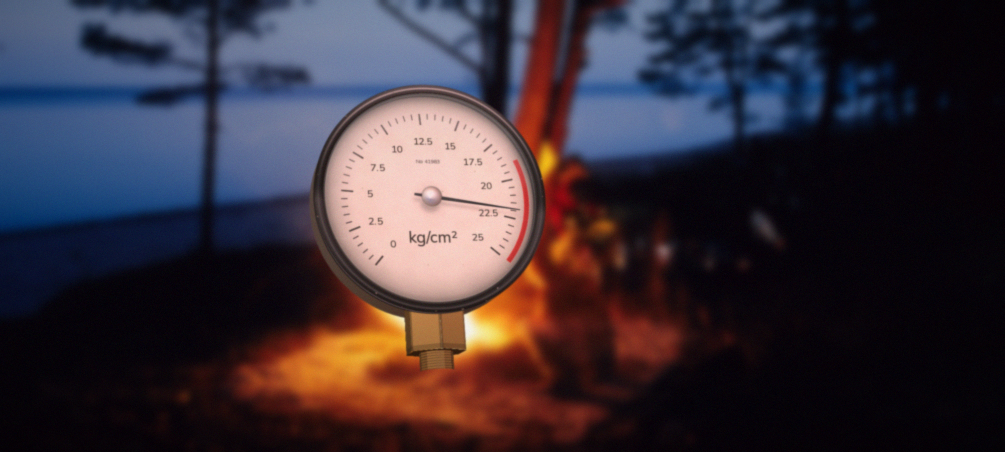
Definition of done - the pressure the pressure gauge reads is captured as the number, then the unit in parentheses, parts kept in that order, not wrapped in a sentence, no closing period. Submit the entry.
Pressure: 22 (kg/cm²)
